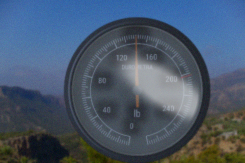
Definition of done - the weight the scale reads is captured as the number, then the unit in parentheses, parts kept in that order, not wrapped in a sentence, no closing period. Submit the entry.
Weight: 140 (lb)
